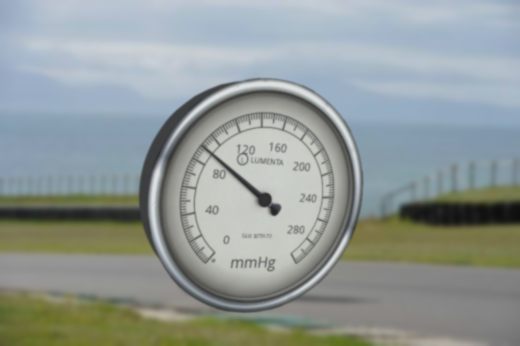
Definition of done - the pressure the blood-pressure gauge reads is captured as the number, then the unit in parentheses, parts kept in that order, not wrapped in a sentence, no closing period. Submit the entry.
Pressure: 90 (mmHg)
